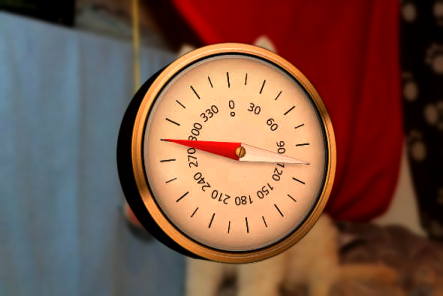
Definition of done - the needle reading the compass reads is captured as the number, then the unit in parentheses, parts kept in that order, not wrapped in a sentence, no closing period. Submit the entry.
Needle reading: 285 (°)
